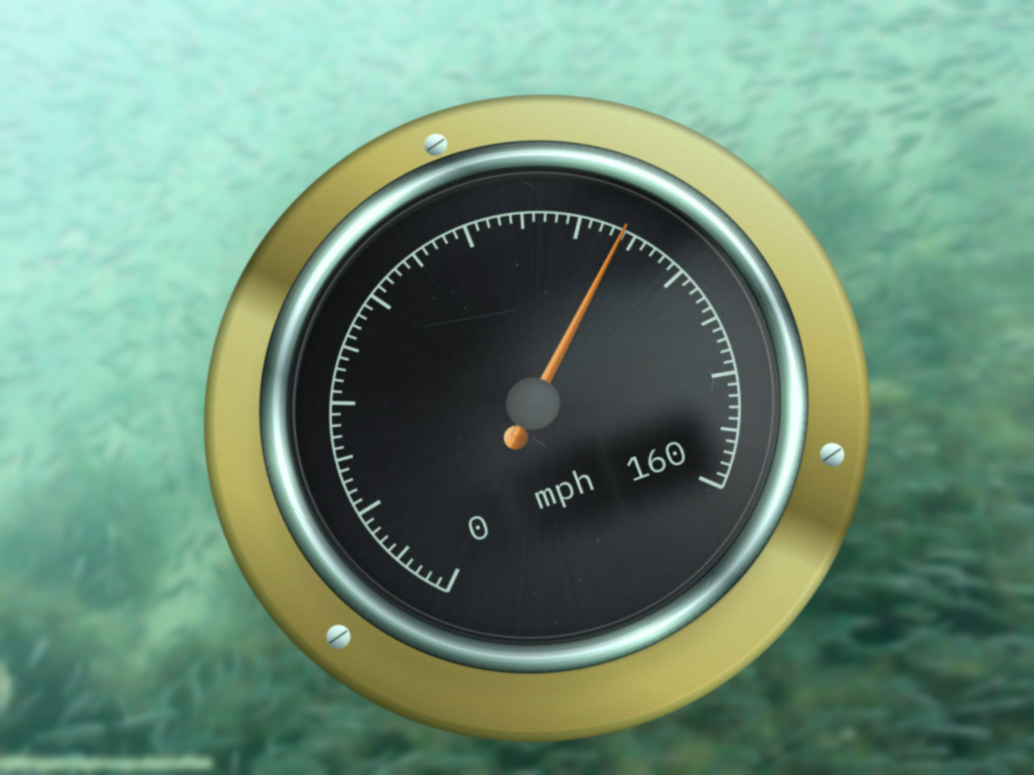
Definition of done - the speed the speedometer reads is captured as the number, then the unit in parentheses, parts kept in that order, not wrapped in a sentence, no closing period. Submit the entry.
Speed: 108 (mph)
